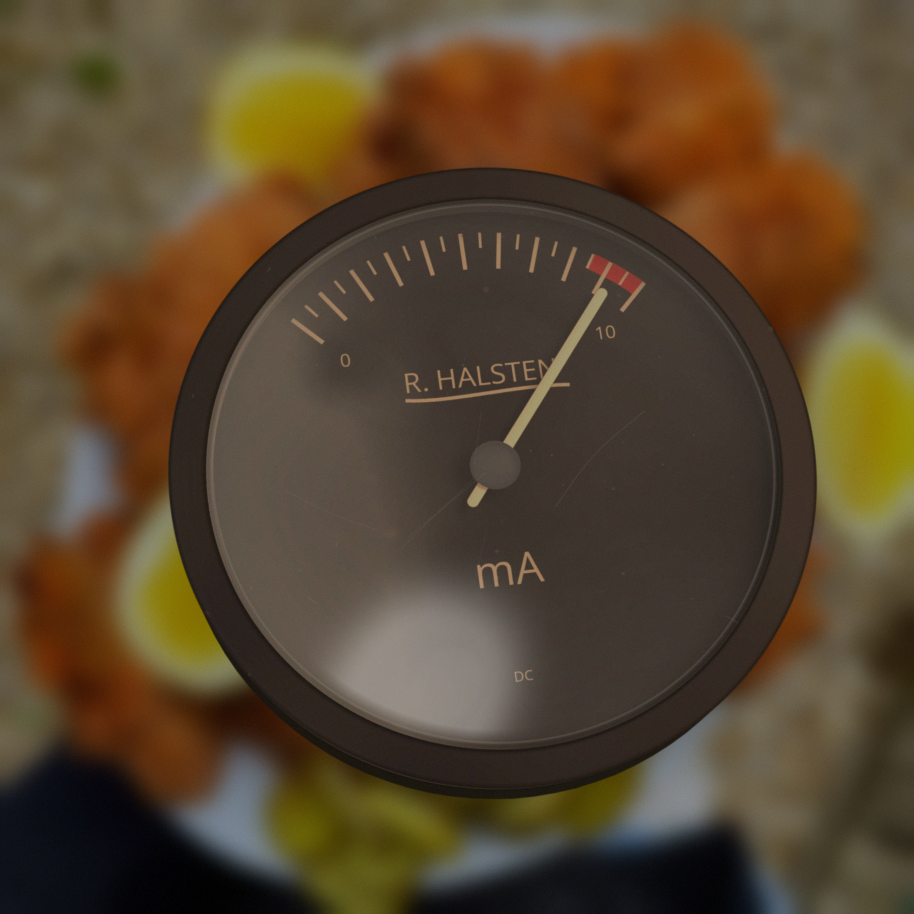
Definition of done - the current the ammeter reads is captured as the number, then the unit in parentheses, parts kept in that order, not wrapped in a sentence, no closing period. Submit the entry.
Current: 9.25 (mA)
